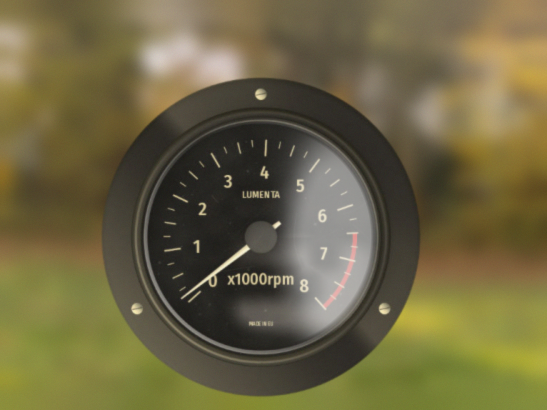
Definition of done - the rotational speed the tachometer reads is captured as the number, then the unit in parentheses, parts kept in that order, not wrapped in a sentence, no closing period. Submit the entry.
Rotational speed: 125 (rpm)
